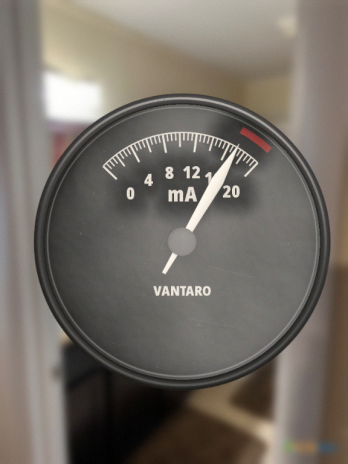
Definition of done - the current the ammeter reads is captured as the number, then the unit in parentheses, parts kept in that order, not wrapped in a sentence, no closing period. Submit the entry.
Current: 17 (mA)
